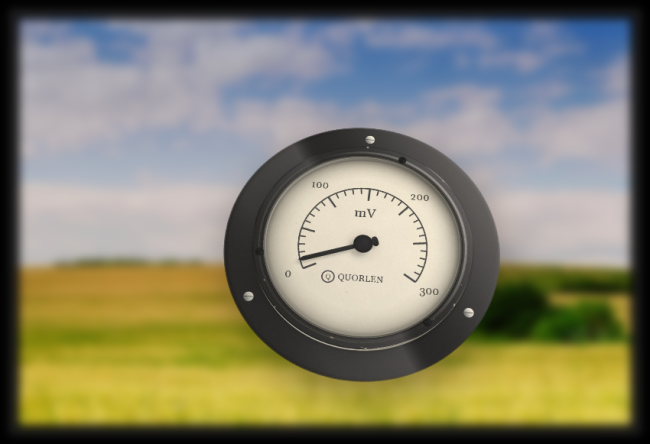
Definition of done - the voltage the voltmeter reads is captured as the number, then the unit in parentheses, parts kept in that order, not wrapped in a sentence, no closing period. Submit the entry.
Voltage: 10 (mV)
